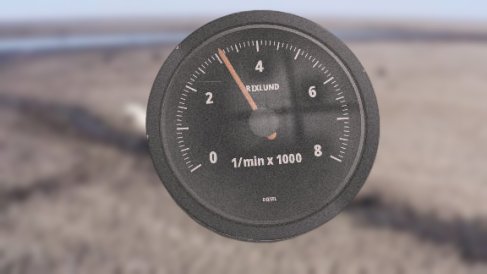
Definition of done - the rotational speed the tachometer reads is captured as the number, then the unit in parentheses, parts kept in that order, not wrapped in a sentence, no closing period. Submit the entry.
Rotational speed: 3100 (rpm)
